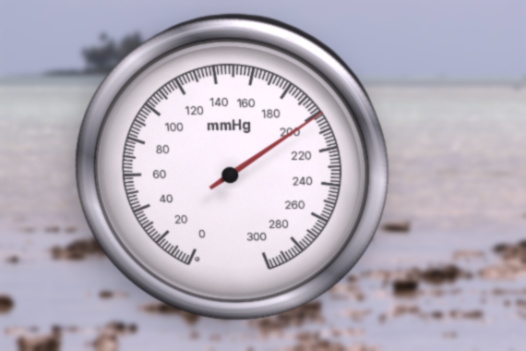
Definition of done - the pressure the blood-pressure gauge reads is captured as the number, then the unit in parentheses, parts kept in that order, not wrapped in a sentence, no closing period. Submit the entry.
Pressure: 200 (mmHg)
